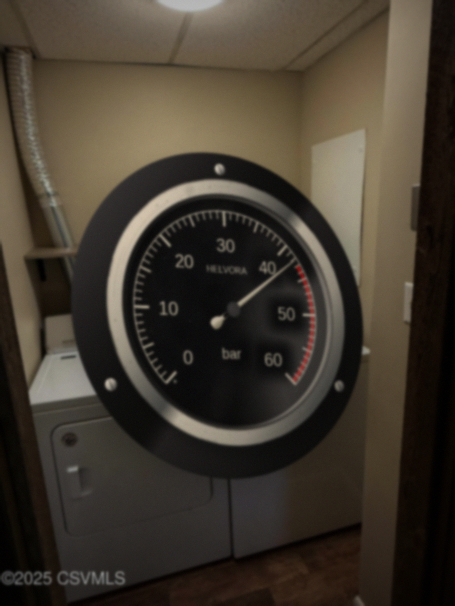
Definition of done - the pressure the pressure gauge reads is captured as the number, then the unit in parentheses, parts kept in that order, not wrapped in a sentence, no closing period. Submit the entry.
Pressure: 42 (bar)
